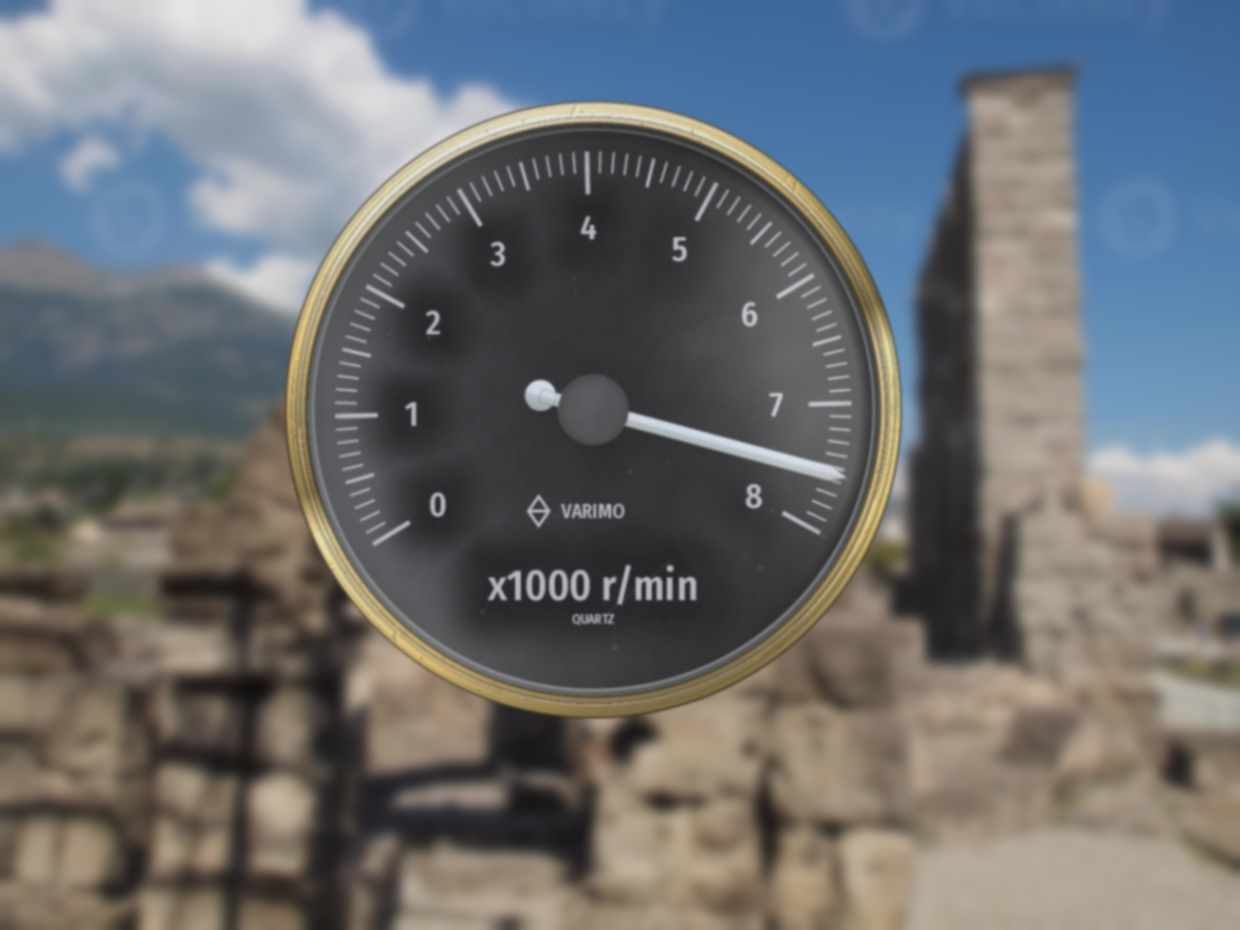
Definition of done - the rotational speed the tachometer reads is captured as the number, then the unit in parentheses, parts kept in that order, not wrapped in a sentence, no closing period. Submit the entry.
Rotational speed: 7550 (rpm)
